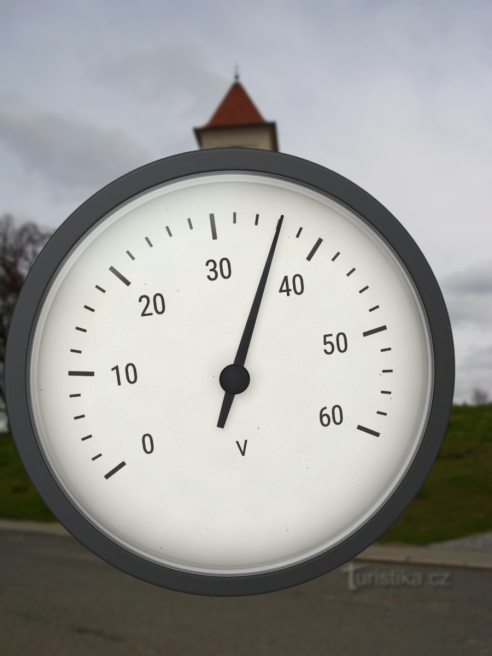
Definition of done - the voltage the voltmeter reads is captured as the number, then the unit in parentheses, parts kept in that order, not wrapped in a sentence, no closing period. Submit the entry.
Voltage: 36 (V)
